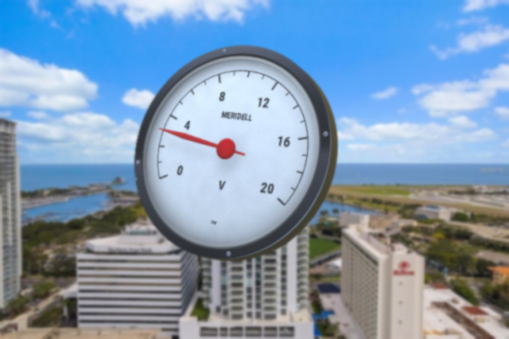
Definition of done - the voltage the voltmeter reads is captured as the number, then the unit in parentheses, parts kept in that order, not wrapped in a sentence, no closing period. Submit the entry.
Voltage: 3 (V)
